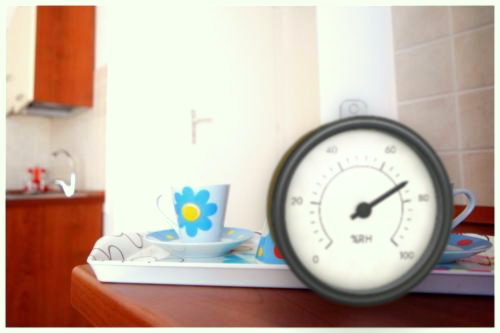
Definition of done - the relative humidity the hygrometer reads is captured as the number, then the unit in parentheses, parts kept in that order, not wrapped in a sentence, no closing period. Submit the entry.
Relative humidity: 72 (%)
